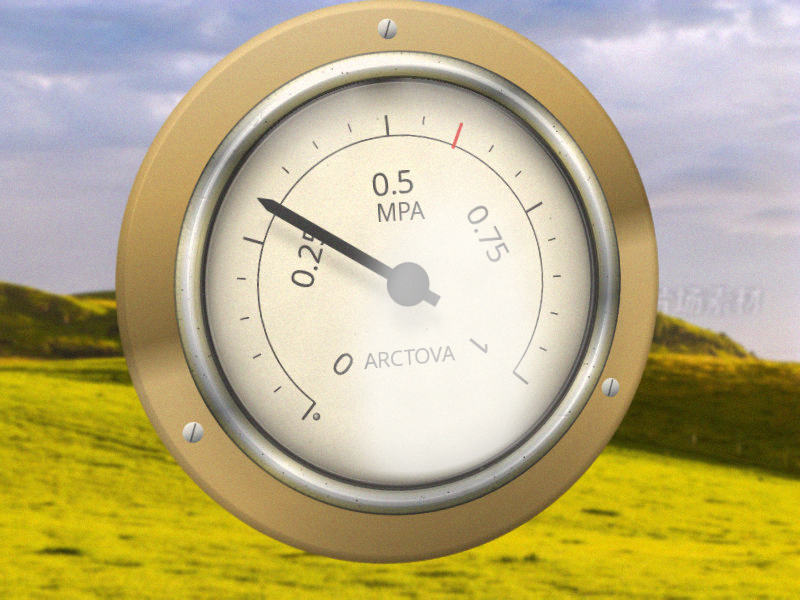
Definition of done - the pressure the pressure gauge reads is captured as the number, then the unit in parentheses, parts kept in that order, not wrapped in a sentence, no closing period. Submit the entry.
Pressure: 0.3 (MPa)
